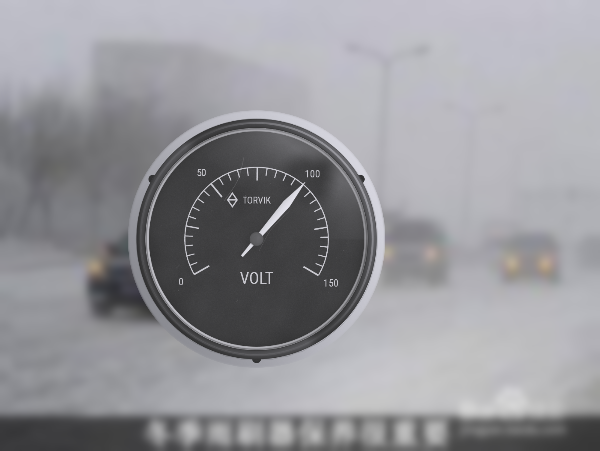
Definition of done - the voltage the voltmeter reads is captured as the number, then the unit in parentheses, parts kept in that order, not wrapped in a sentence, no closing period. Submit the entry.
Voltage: 100 (V)
